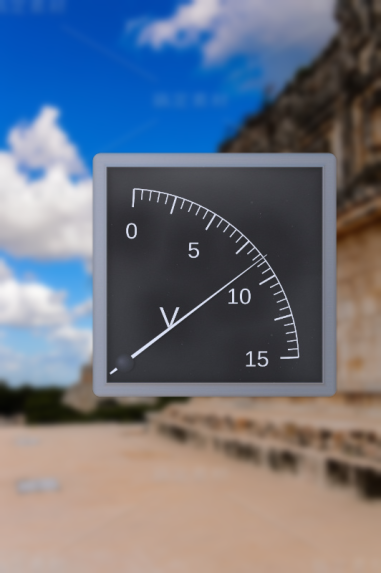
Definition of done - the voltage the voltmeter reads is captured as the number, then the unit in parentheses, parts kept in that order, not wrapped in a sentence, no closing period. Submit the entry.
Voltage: 8.75 (V)
